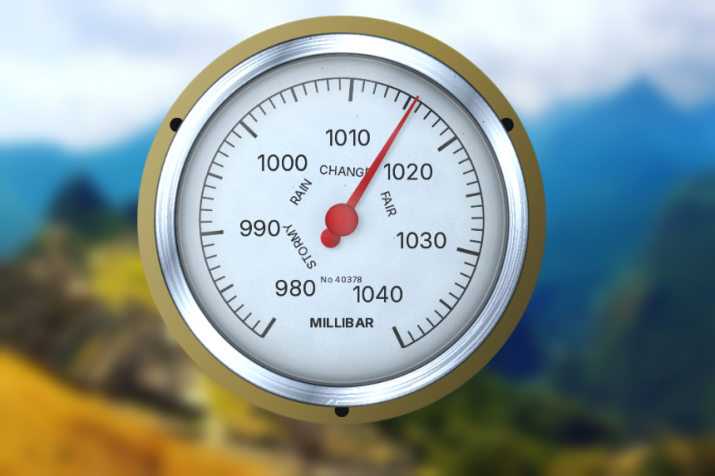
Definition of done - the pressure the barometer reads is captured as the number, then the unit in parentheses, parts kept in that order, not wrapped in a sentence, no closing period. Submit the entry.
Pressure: 1015.5 (mbar)
